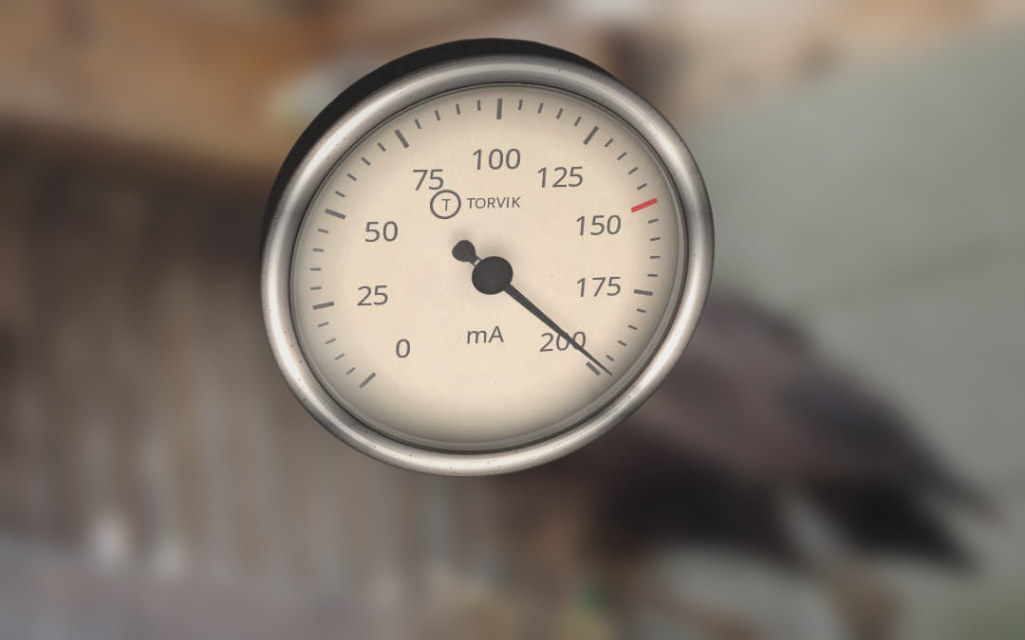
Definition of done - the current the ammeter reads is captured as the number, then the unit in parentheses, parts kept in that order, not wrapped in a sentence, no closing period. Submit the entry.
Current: 197.5 (mA)
